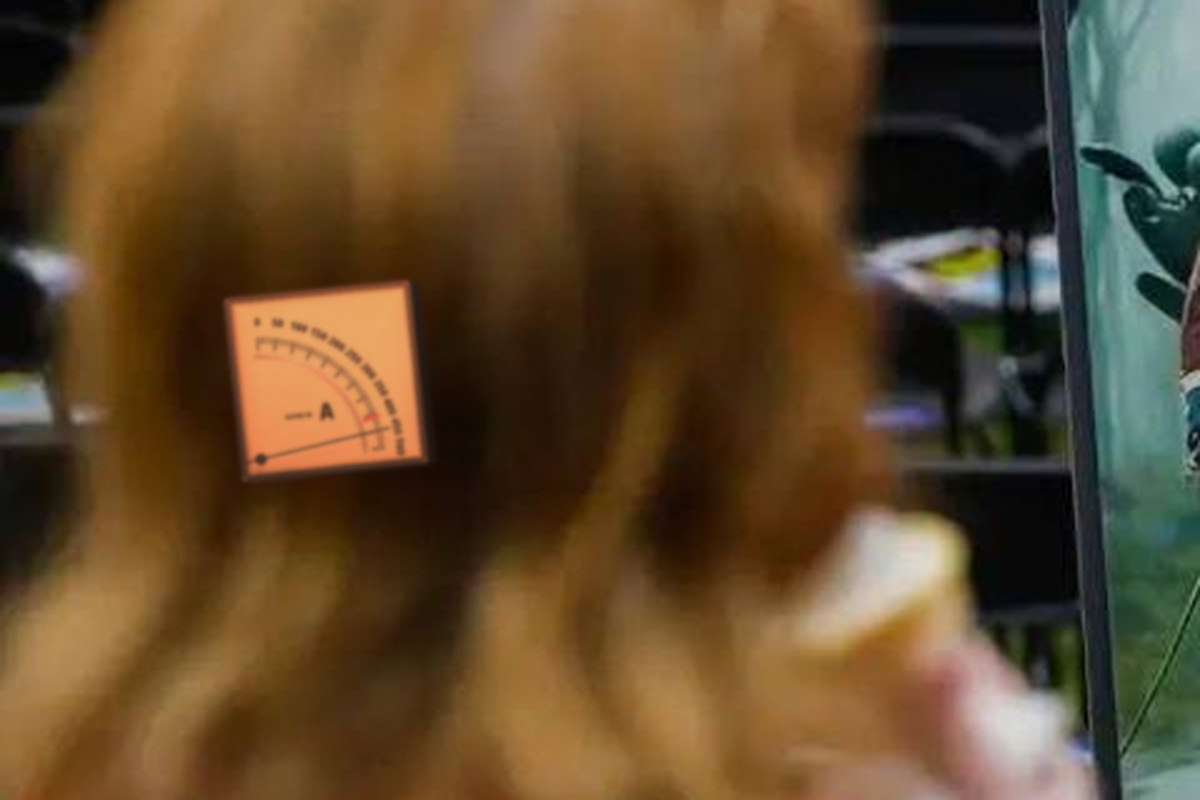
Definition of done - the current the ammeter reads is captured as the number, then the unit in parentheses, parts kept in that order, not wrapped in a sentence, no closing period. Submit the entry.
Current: 450 (A)
